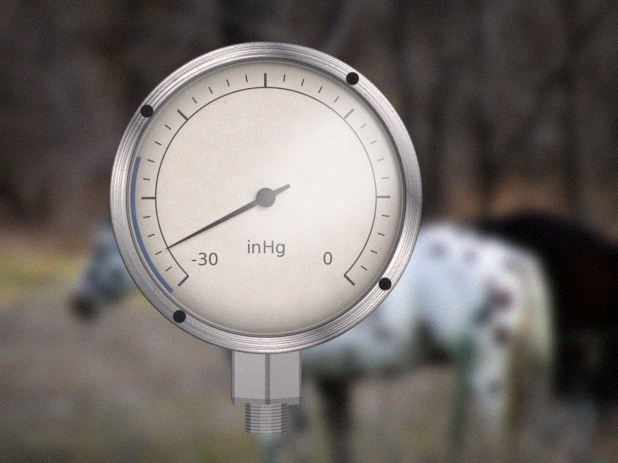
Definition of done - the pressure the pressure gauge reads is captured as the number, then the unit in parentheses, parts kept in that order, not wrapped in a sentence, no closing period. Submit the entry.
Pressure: -28 (inHg)
